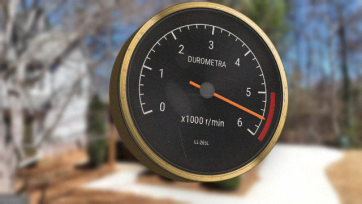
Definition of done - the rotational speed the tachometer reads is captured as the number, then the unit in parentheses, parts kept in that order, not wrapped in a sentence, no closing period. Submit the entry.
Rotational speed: 5600 (rpm)
